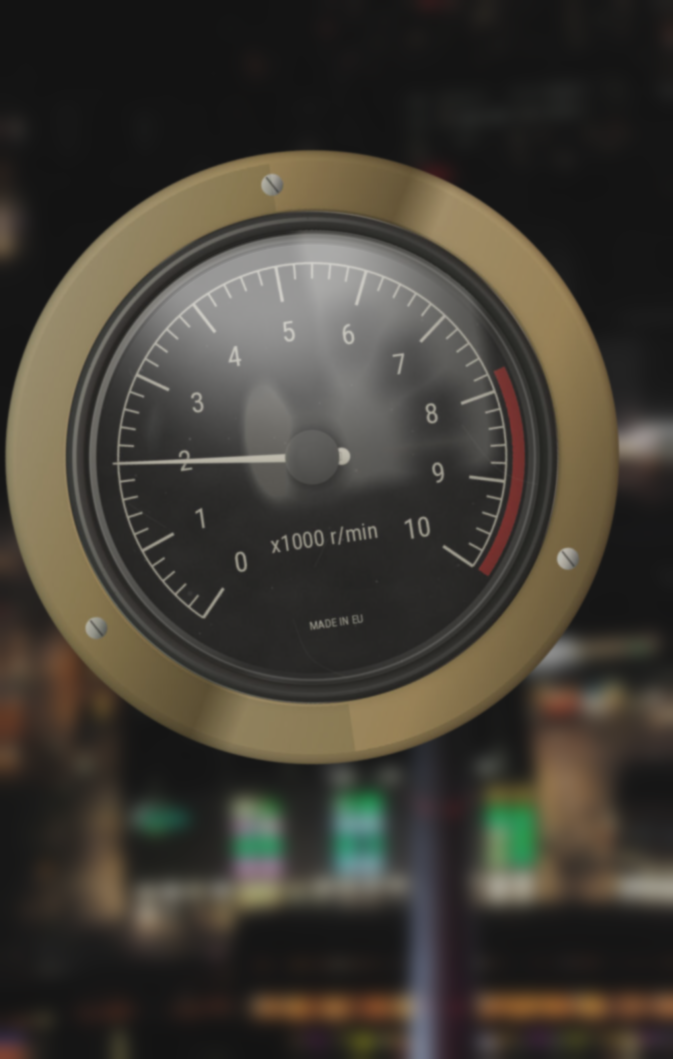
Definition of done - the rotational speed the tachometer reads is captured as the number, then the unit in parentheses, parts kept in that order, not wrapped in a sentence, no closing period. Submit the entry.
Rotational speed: 2000 (rpm)
